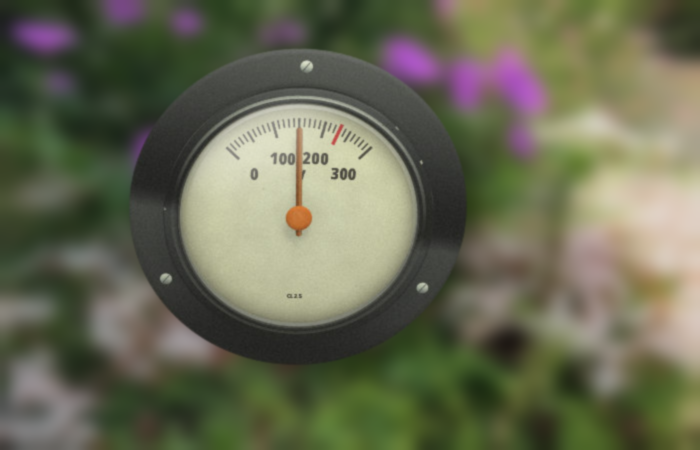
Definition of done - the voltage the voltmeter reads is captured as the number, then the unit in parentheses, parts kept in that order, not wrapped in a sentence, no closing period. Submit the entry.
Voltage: 150 (V)
